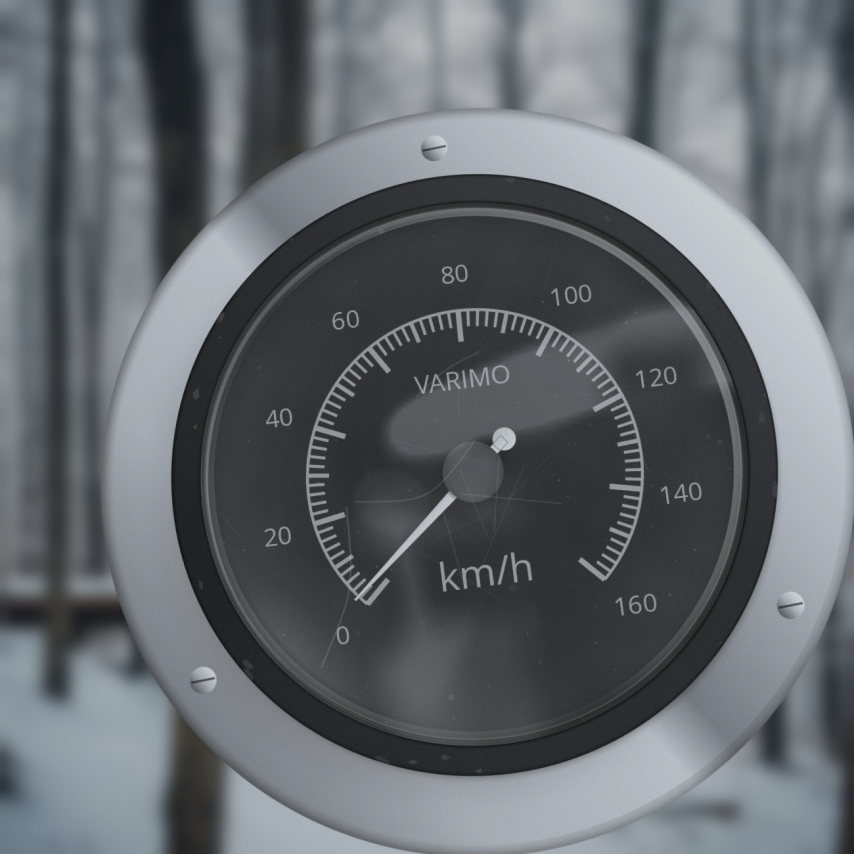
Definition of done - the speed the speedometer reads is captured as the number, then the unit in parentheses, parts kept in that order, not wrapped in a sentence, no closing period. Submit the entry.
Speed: 2 (km/h)
